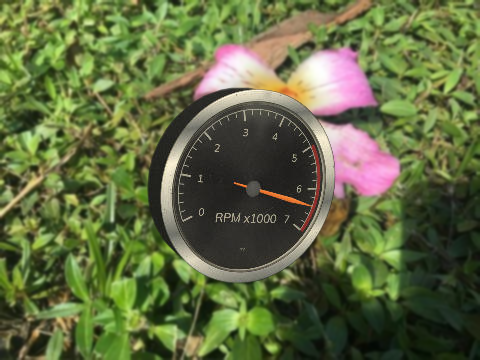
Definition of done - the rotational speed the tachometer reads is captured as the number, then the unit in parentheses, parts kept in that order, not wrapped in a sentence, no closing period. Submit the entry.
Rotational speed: 6400 (rpm)
